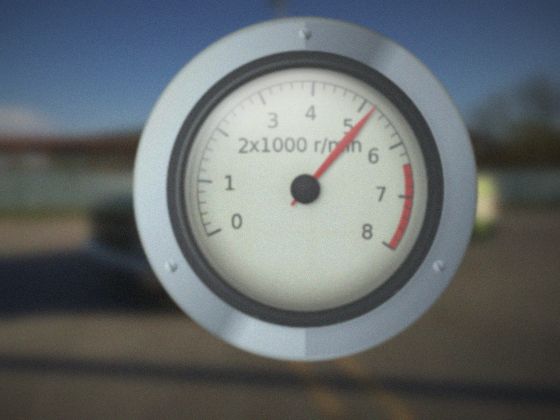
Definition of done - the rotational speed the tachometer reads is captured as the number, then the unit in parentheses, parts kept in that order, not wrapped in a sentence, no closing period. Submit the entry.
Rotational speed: 5200 (rpm)
